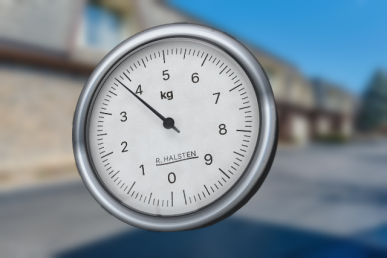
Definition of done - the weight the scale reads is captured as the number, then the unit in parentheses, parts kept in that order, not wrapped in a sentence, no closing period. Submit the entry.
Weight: 3.8 (kg)
